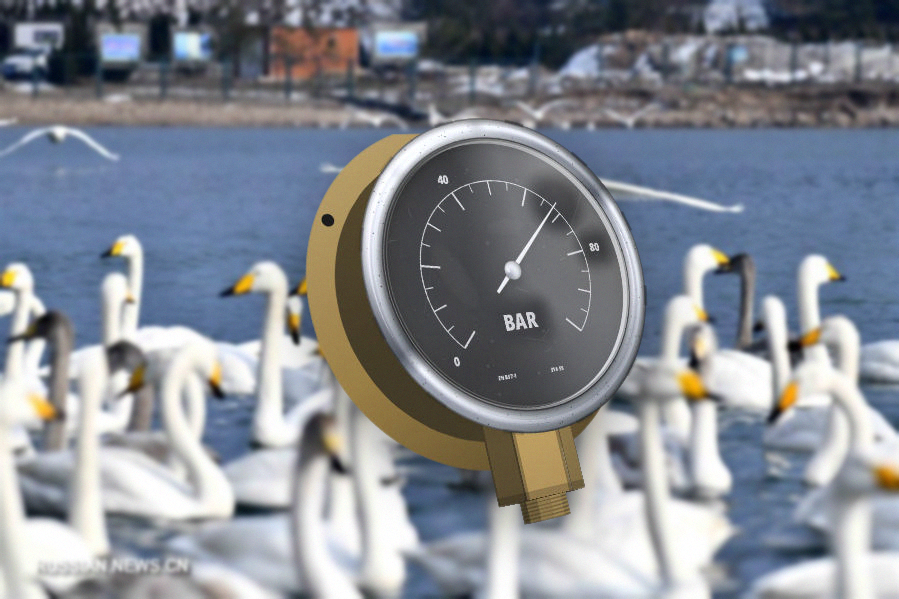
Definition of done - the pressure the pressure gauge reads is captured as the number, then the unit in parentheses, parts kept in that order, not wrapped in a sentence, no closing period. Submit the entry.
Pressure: 67.5 (bar)
